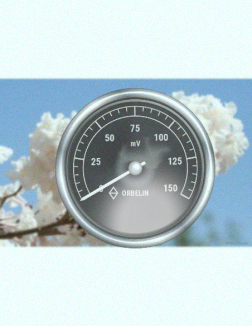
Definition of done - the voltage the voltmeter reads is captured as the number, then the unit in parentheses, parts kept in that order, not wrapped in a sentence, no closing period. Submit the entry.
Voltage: 0 (mV)
